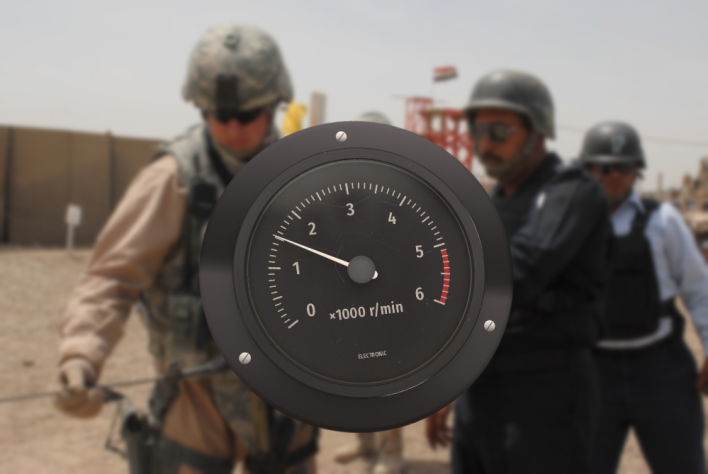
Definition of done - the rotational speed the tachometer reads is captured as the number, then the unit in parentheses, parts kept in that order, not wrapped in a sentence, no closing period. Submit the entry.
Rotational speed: 1500 (rpm)
